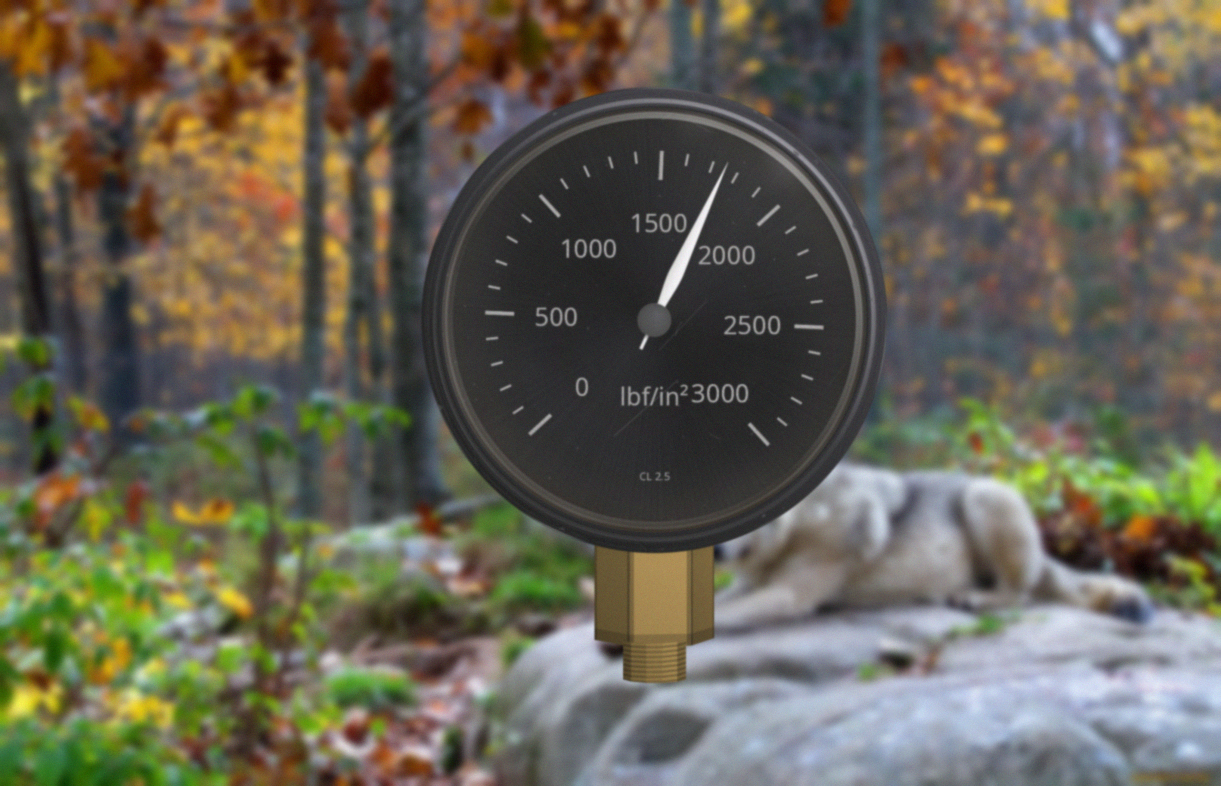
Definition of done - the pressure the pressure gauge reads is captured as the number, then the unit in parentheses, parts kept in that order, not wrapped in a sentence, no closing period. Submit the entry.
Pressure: 1750 (psi)
